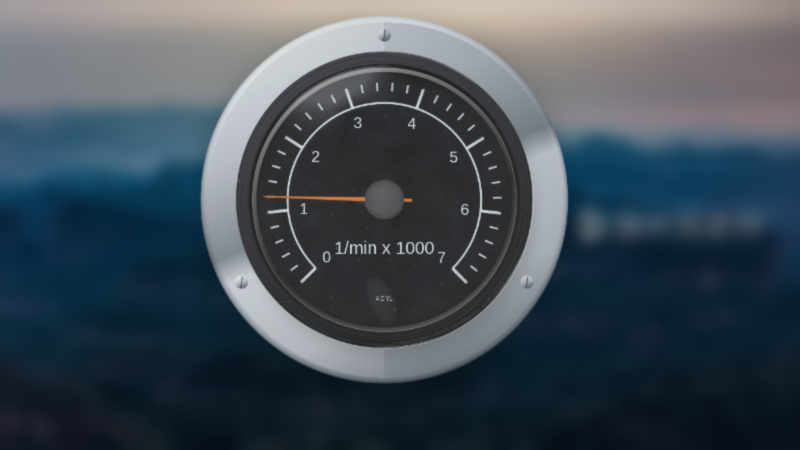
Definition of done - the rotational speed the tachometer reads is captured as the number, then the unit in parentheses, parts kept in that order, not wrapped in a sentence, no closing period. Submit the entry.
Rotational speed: 1200 (rpm)
